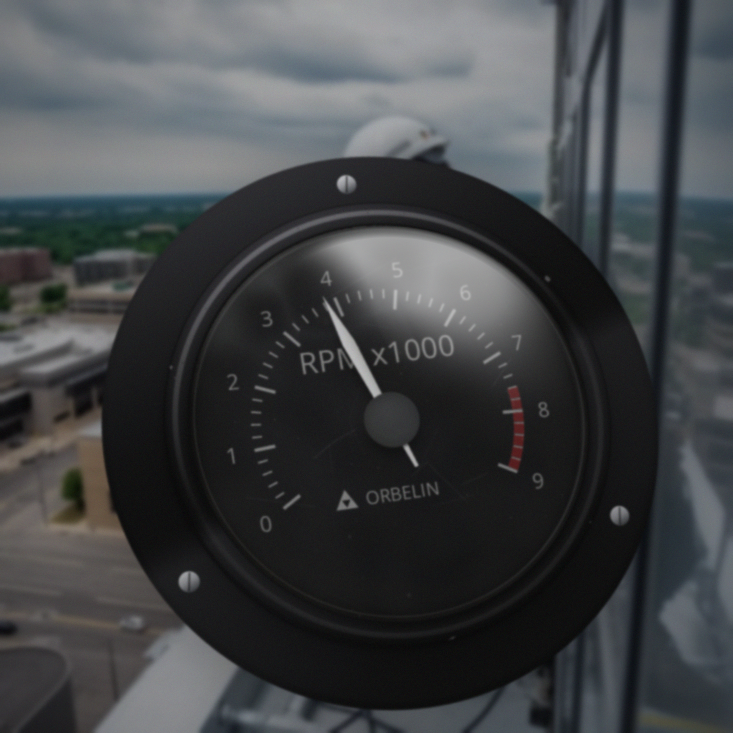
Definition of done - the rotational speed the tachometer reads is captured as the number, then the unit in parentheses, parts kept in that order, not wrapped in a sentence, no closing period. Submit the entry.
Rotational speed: 3800 (rpm)
